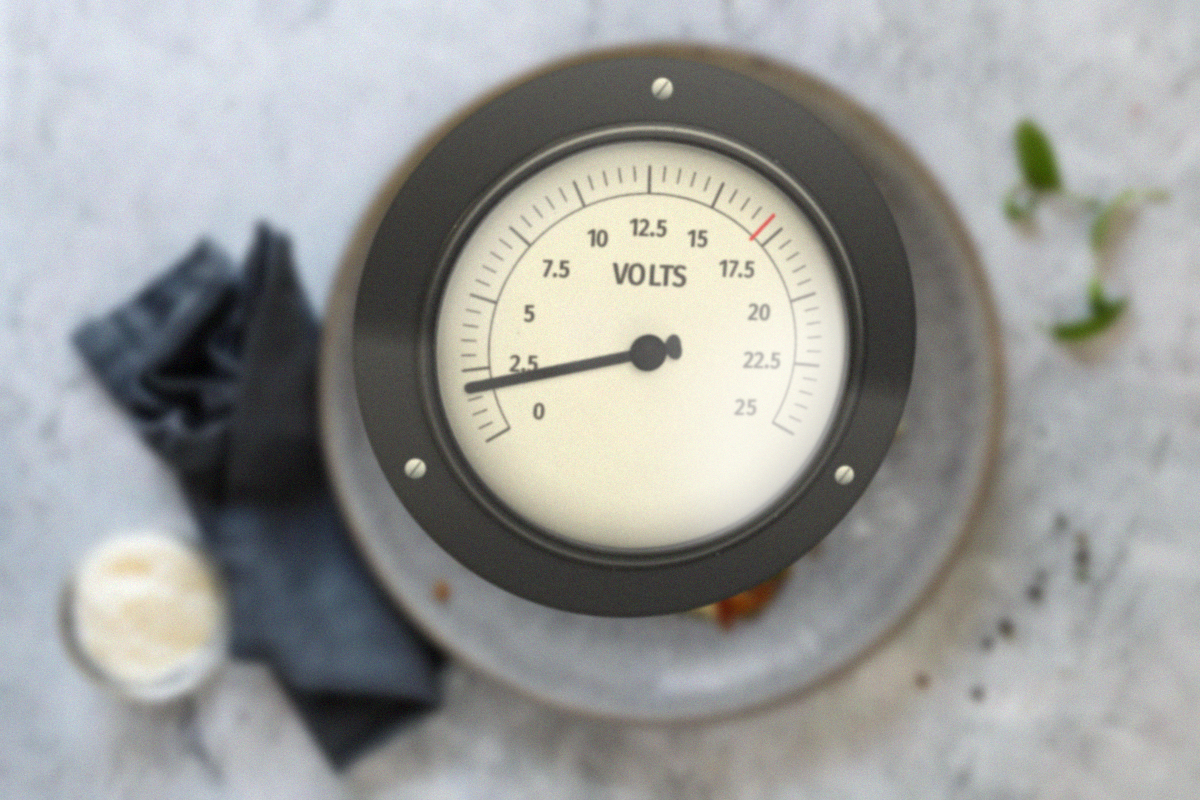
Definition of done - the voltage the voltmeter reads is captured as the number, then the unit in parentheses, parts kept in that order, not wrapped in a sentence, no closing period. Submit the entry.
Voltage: 2 (V)
